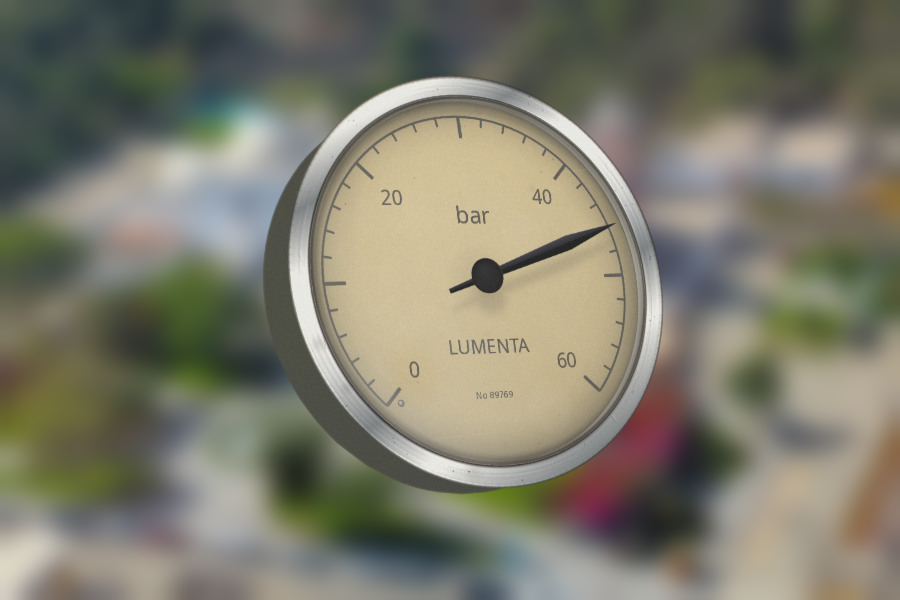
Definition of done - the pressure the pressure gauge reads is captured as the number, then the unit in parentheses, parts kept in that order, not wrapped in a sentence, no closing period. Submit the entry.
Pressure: 46 (bar)
